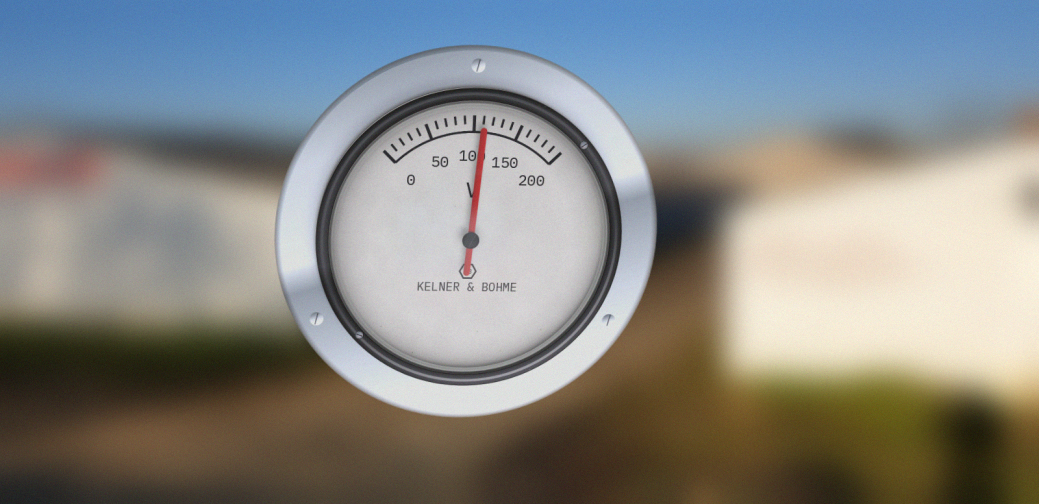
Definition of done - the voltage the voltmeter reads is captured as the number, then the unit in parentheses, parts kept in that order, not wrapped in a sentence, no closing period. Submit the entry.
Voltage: 110 (V)
